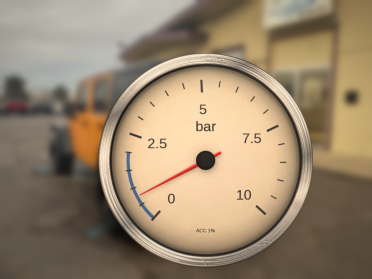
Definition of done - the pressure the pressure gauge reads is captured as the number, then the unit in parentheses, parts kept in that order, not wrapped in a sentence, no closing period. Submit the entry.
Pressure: 0.75 (bar)
